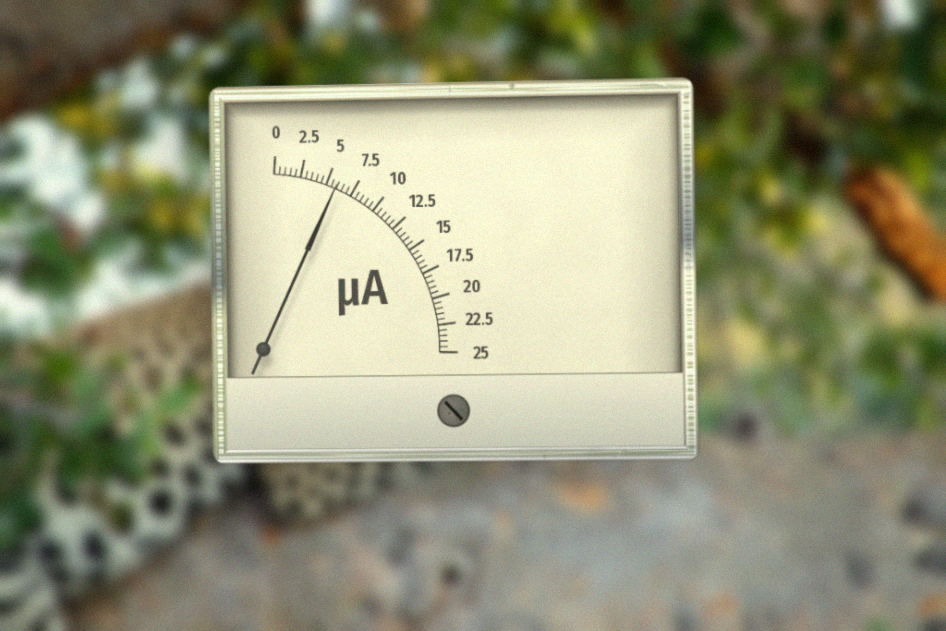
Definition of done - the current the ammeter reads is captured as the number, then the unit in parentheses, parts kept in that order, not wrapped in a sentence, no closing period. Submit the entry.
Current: 6 (µA)
